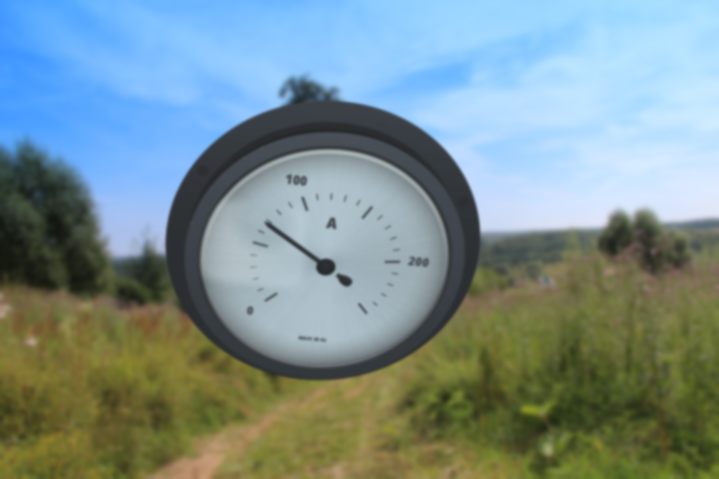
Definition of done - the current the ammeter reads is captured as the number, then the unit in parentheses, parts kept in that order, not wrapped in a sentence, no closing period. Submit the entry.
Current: 70 (A)
